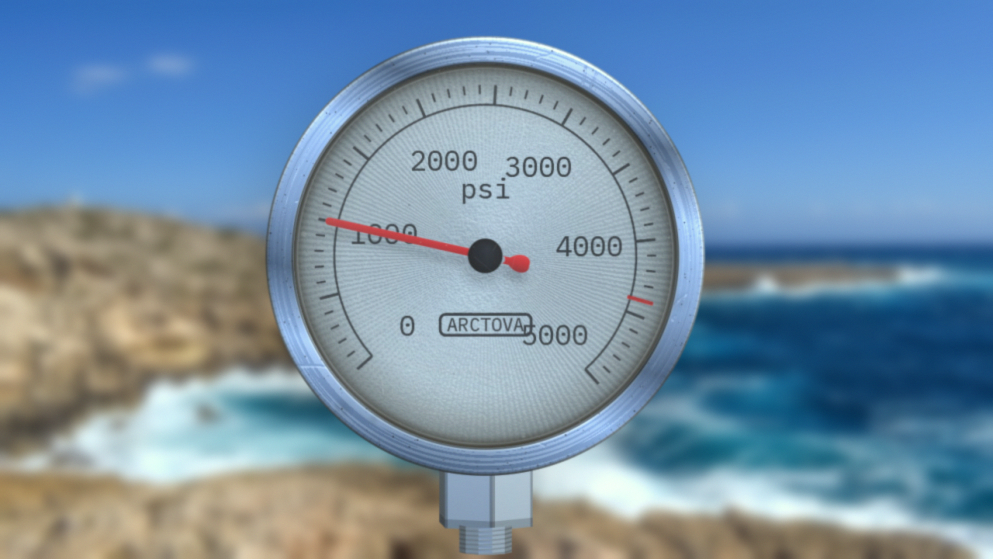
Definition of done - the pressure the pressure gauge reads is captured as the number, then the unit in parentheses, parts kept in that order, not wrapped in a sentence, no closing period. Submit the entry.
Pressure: 1000 (psi)
